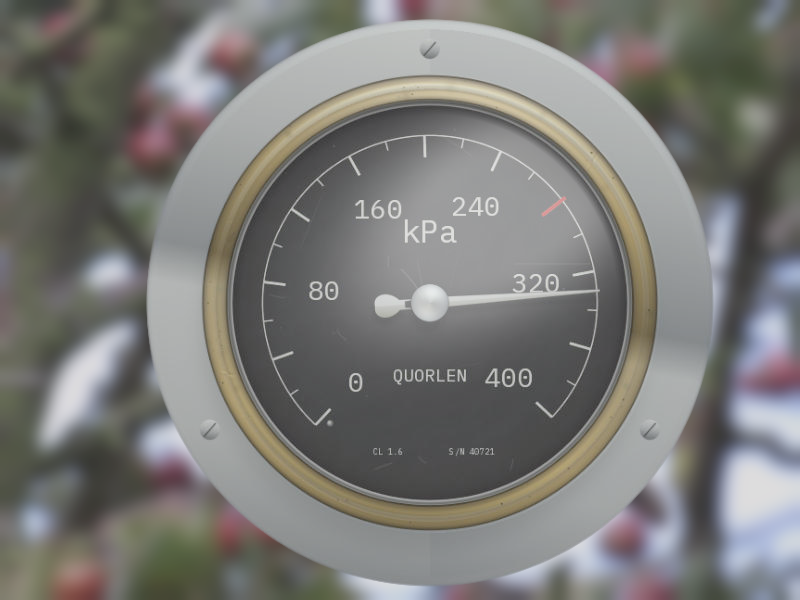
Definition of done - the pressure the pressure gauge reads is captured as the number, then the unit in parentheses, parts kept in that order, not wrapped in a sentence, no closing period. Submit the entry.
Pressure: 330 (kPa)
